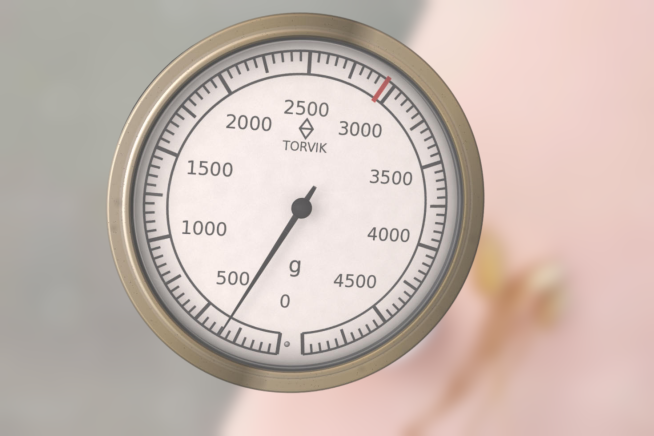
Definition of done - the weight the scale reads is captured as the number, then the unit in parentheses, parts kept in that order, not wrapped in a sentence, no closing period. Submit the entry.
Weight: 350 (g)
